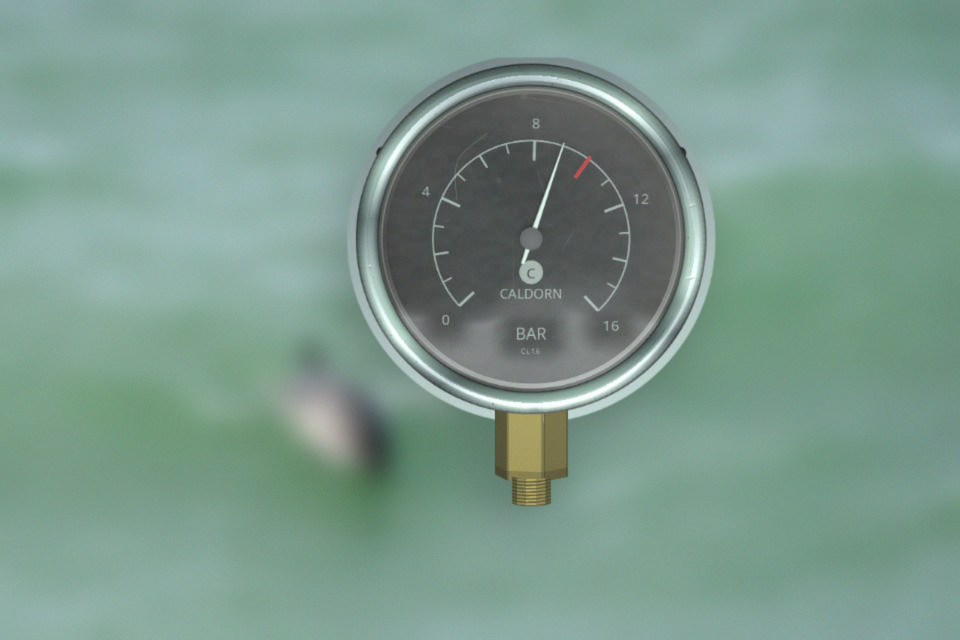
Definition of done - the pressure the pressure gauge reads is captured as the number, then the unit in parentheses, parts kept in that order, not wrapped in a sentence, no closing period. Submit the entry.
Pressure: 9 (bar)
